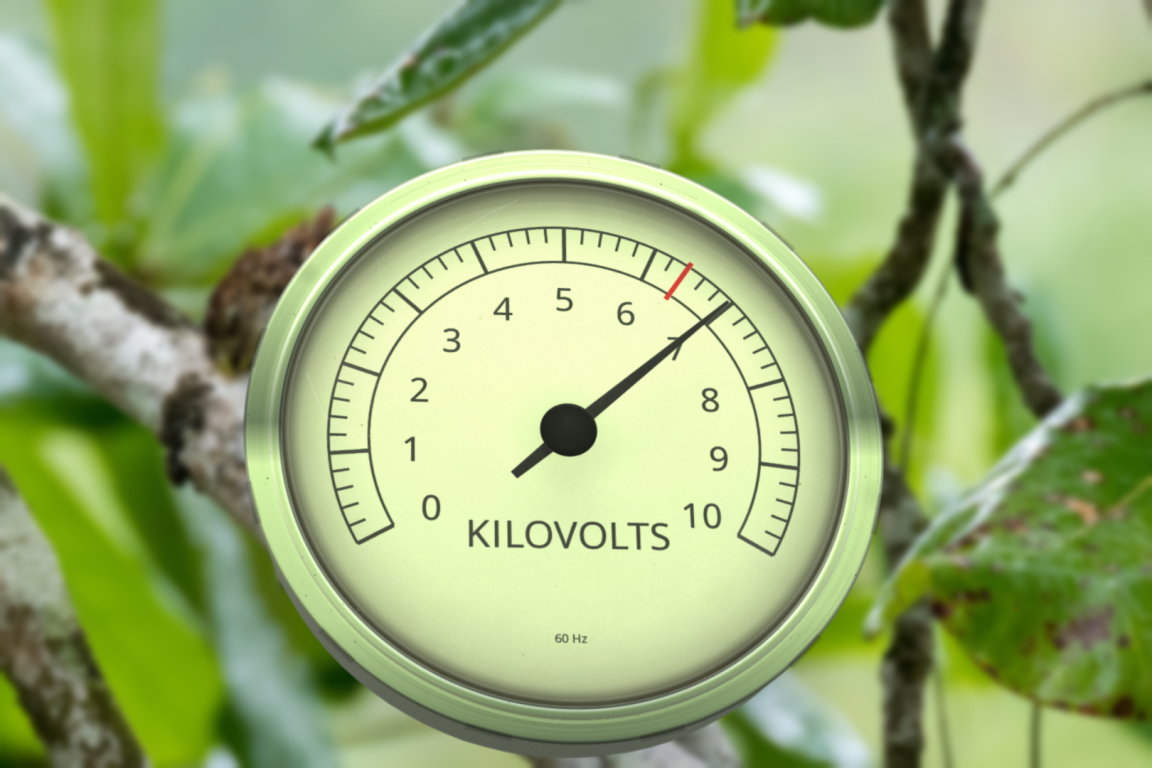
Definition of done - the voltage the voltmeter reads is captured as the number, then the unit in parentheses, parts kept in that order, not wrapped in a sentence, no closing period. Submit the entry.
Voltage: 7 (kV)
